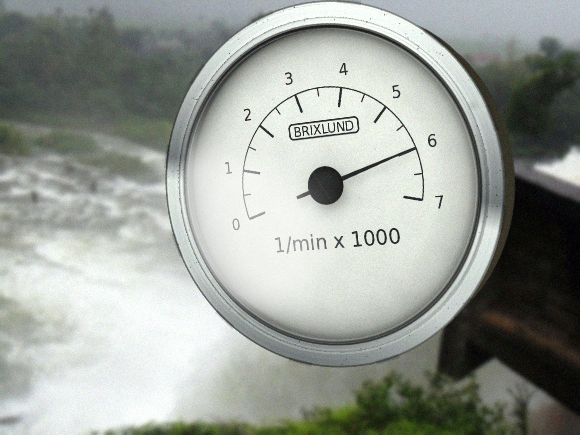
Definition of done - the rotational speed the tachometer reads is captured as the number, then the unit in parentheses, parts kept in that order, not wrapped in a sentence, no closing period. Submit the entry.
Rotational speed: 6000 (rpm)
